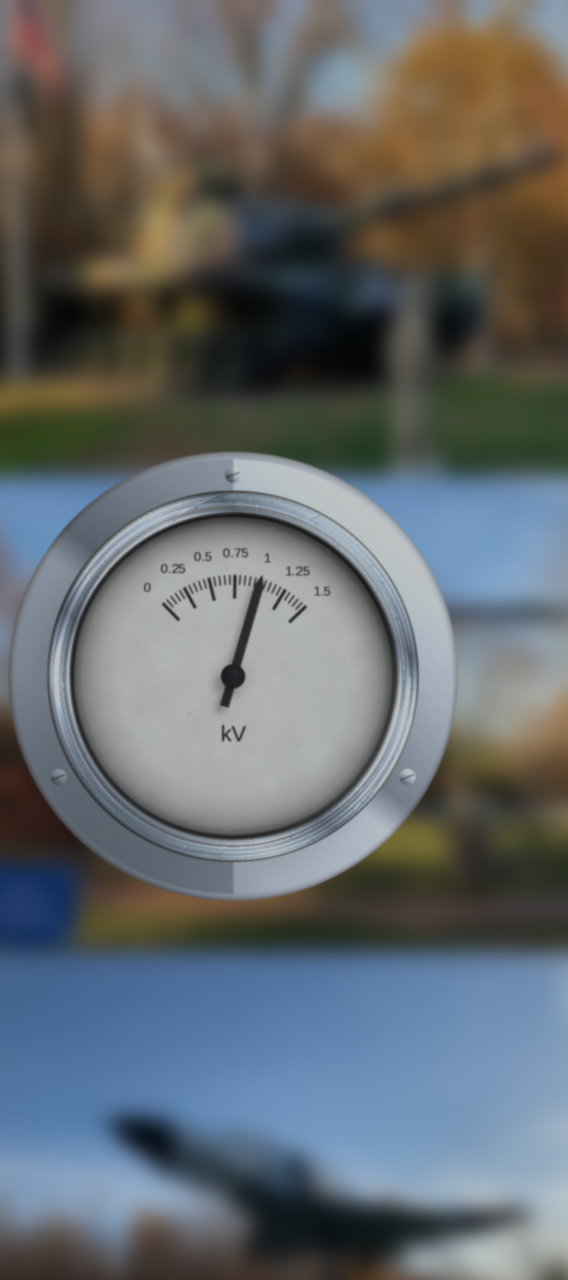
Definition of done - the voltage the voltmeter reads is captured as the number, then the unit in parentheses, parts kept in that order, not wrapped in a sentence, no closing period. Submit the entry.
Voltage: 1 (kV)
